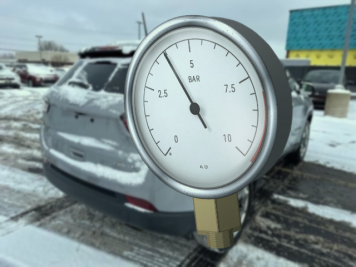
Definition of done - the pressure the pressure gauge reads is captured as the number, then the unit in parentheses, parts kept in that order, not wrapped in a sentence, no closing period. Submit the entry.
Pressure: 4 (bar)
